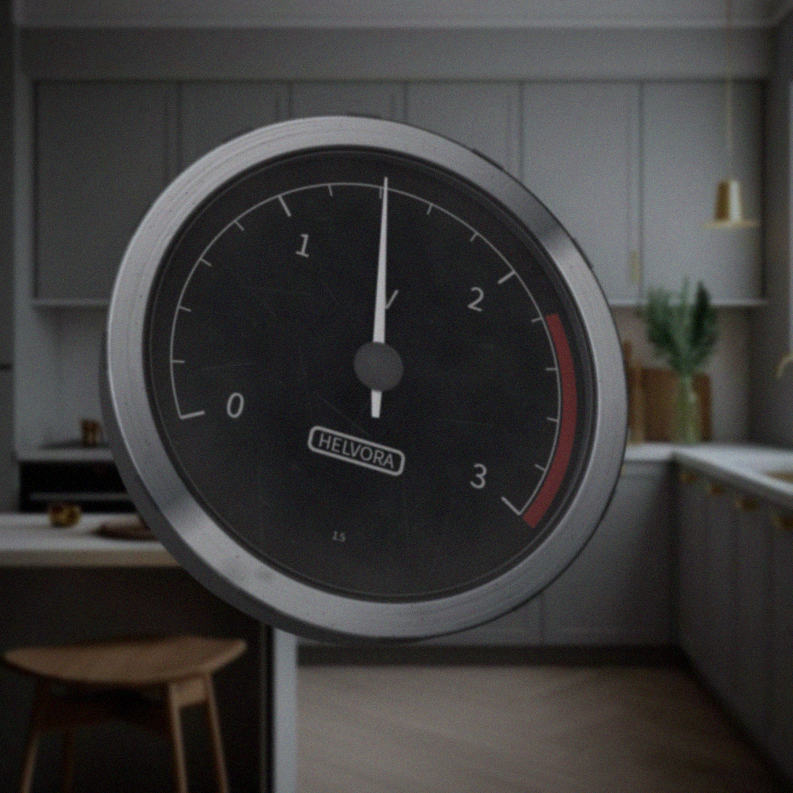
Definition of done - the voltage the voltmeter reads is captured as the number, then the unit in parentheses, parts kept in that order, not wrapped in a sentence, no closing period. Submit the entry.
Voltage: 1.4 (V)
